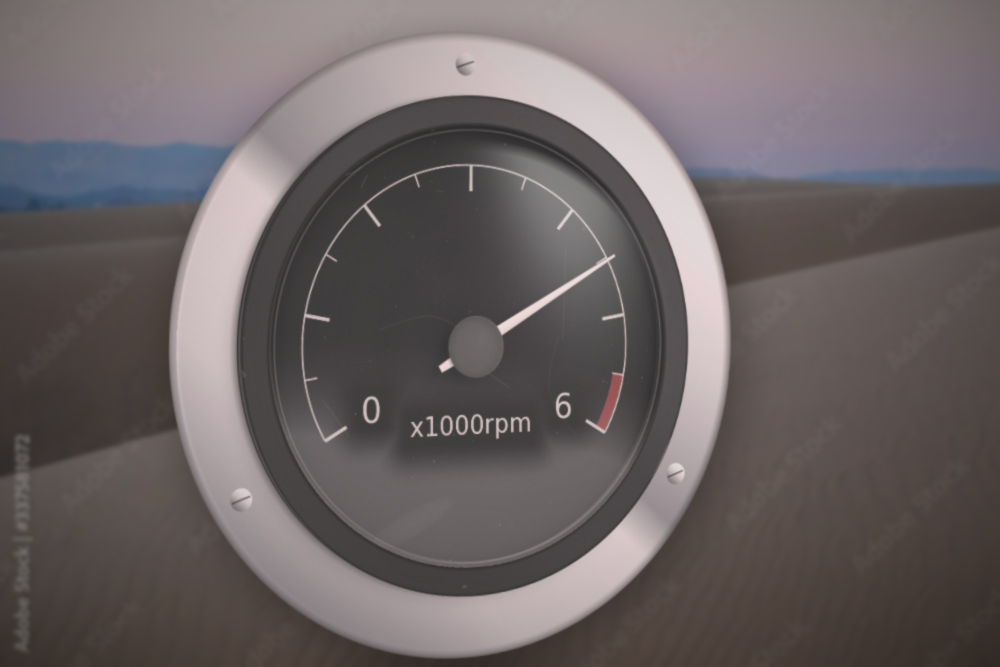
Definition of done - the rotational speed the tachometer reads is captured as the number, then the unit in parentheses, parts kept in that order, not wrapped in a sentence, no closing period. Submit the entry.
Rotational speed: 4500 (rpm)
